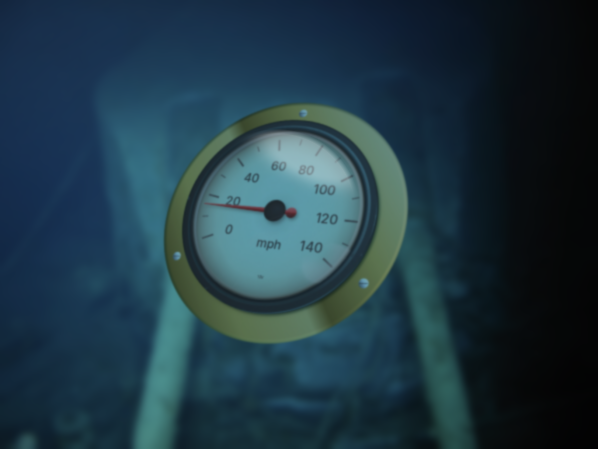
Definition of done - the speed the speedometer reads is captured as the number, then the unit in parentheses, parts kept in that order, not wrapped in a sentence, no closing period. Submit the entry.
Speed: 15 (mph)
